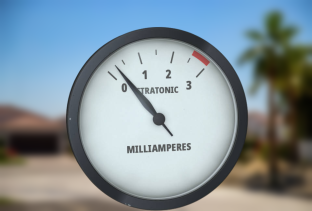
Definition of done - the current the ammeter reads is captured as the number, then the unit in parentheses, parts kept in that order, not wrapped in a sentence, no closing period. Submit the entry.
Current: 0.25 (mA)
